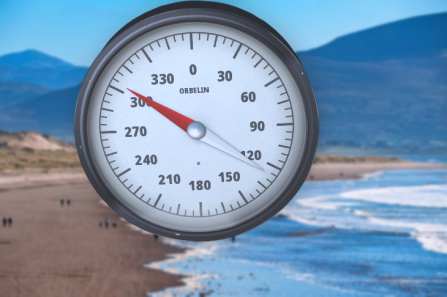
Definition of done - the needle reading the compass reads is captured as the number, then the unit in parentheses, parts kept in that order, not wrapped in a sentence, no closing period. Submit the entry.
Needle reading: 305 (°)
